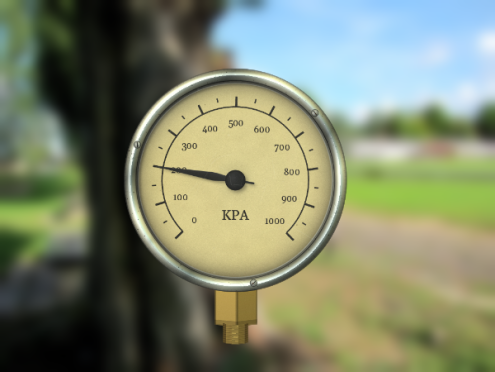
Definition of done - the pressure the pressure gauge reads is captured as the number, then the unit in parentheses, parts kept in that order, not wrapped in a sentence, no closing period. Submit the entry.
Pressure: 200 (kPa)
